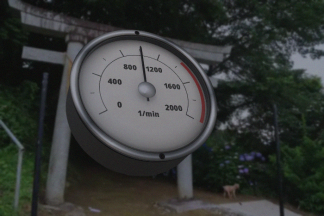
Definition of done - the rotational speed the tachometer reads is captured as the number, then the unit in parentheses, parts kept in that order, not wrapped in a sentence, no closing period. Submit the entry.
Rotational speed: 1000 (rpm)
